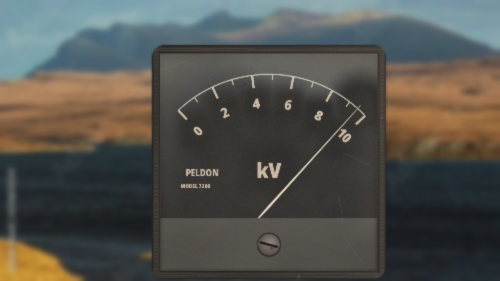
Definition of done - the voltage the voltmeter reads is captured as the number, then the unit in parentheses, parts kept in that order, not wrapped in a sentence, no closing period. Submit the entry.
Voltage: 9.5 (kV)
